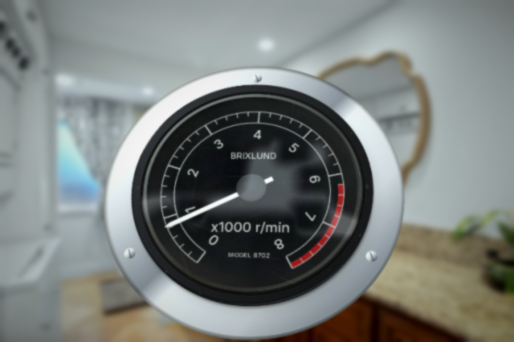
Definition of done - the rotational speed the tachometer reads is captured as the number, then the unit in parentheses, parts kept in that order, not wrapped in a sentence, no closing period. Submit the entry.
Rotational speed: 800 (rpm)
